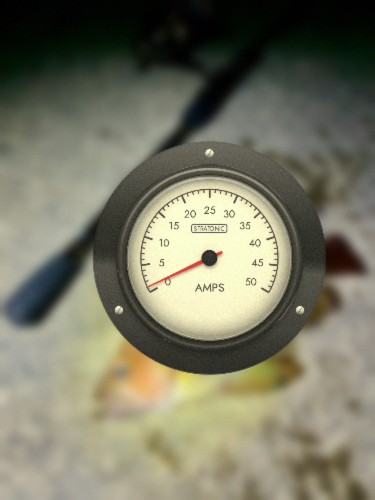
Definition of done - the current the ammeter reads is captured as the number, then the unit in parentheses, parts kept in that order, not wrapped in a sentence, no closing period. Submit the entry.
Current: 1 (A)
